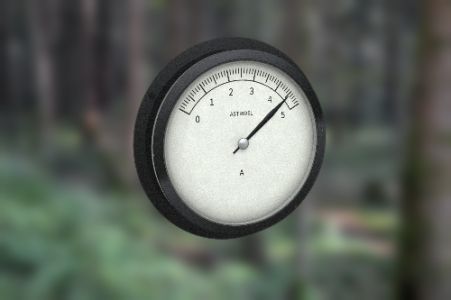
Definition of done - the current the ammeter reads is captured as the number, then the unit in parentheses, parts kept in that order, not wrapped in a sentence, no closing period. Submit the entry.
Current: 4.5 (A)
